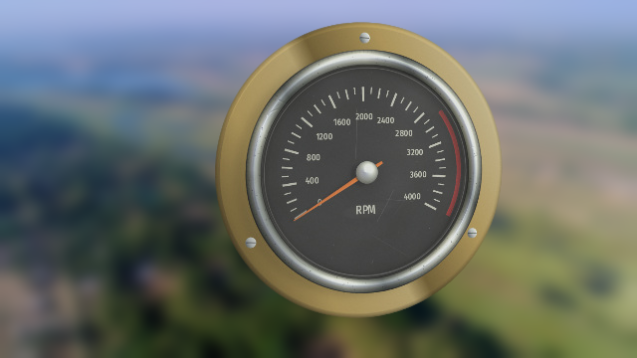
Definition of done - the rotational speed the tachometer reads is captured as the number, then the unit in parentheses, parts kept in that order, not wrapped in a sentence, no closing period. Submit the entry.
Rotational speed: 0 (rpm)
